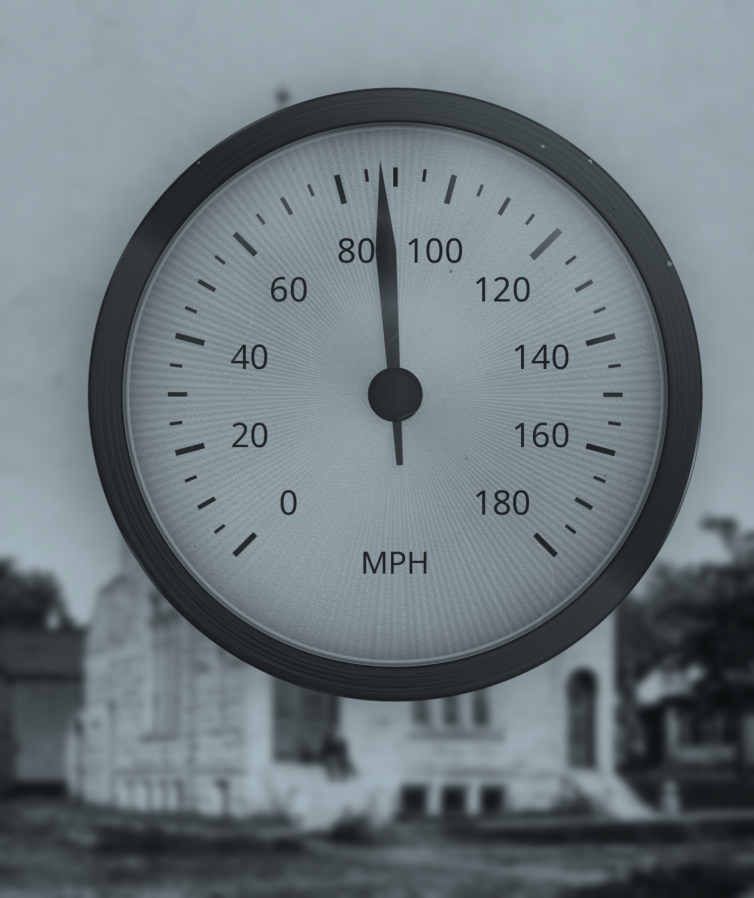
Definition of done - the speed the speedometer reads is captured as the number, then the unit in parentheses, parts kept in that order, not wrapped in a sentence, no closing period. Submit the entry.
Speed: 87.5 (mph)
